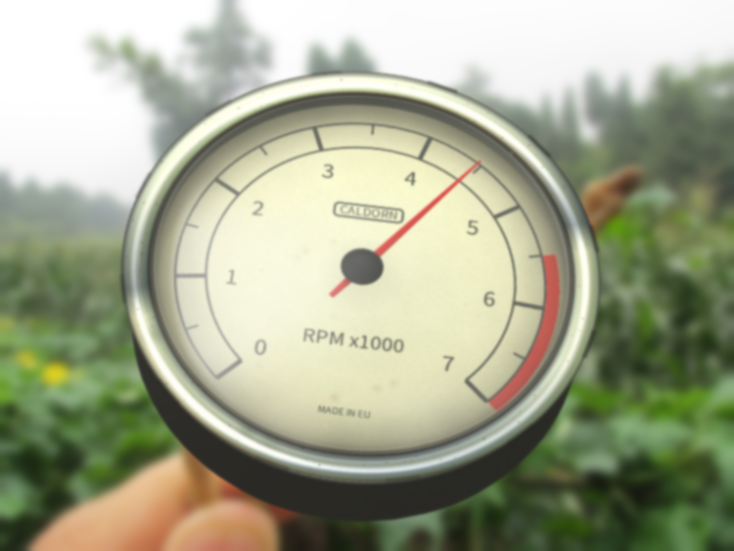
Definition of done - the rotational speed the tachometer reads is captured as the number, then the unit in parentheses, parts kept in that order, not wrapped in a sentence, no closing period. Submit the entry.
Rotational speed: 4500 (rpm)
